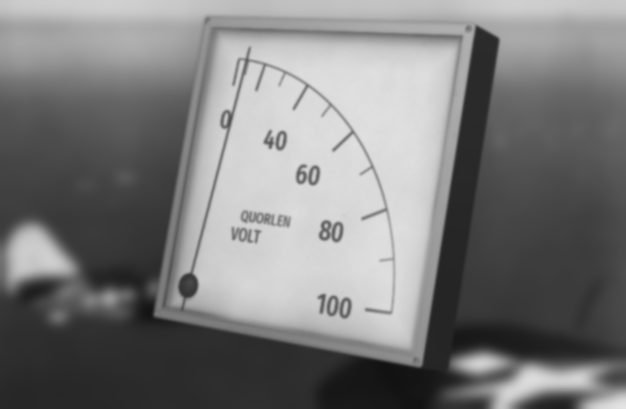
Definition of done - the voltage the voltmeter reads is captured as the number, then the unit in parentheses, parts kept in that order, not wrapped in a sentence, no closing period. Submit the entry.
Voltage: 10 (V)
